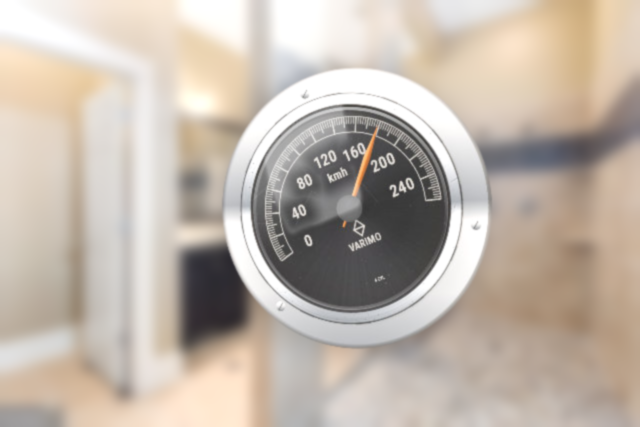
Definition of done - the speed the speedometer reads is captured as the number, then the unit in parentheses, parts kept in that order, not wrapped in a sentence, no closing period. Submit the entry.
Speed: 180 (km/h)
